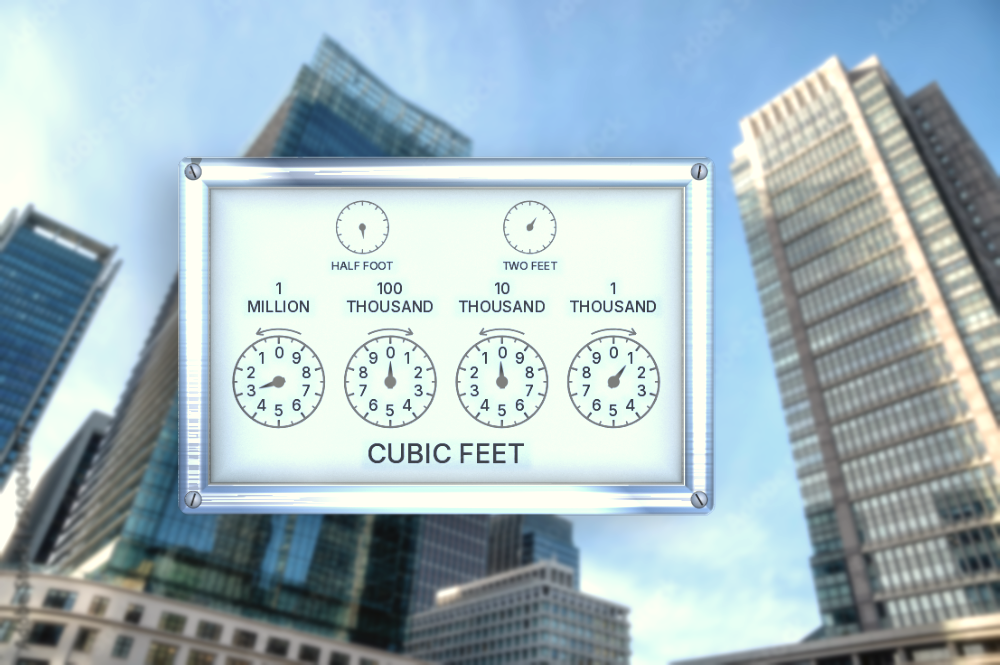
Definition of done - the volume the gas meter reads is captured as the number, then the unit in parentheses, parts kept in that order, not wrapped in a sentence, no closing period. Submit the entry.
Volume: 300100 (ft³)
